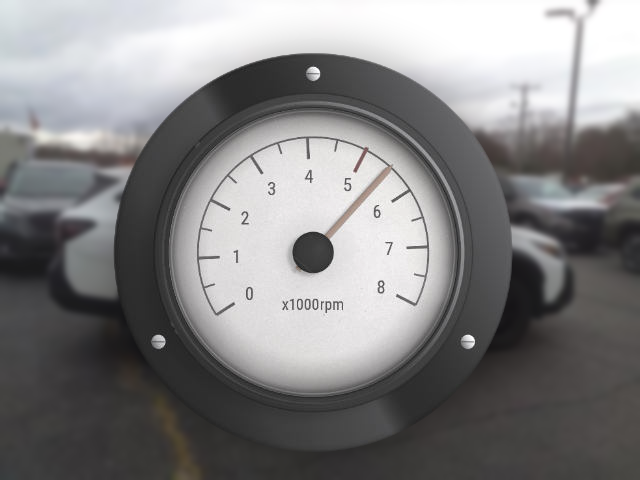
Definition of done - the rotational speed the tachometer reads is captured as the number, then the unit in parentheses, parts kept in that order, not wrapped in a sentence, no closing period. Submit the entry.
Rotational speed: 5500 (rpm)
